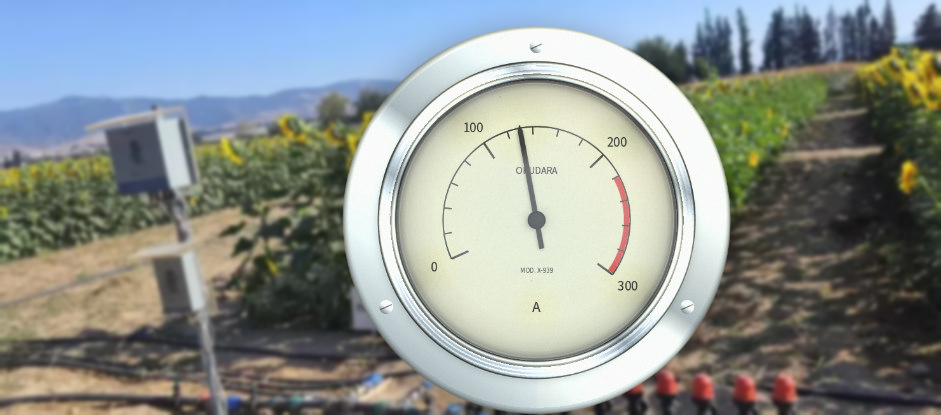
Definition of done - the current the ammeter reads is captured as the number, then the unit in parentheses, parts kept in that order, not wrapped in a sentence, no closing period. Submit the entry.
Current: 130 (A)
